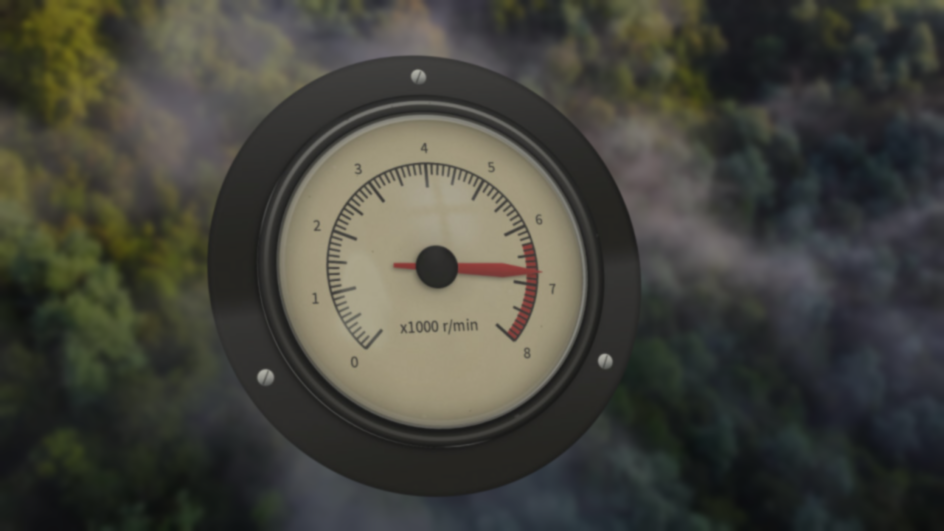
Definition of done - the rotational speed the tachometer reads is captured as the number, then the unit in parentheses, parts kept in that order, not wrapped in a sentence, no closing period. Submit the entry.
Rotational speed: 6800 (rpm)
